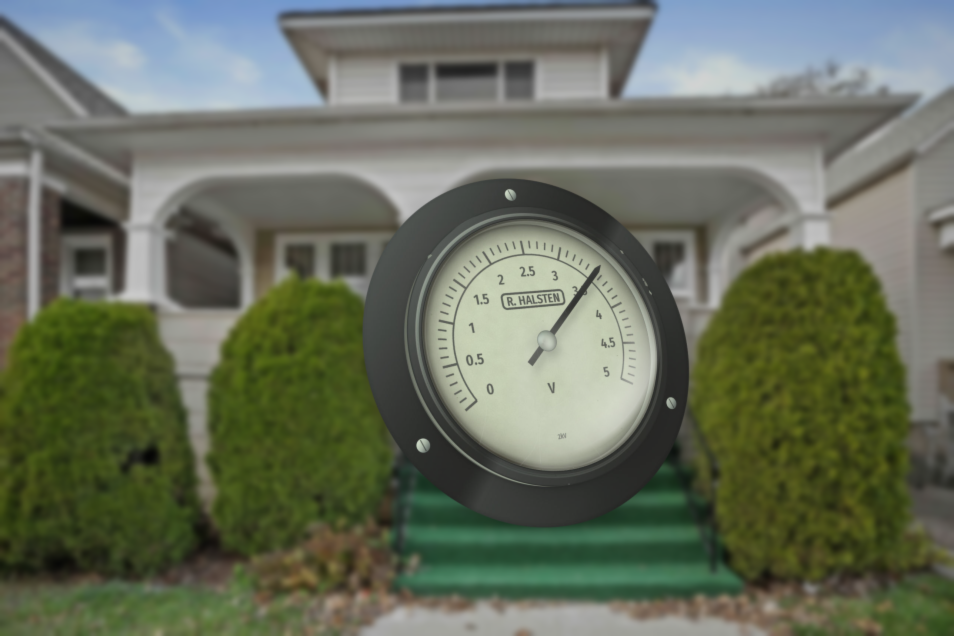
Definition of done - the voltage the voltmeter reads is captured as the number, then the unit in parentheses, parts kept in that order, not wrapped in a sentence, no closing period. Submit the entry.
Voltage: 3.5 (V)
